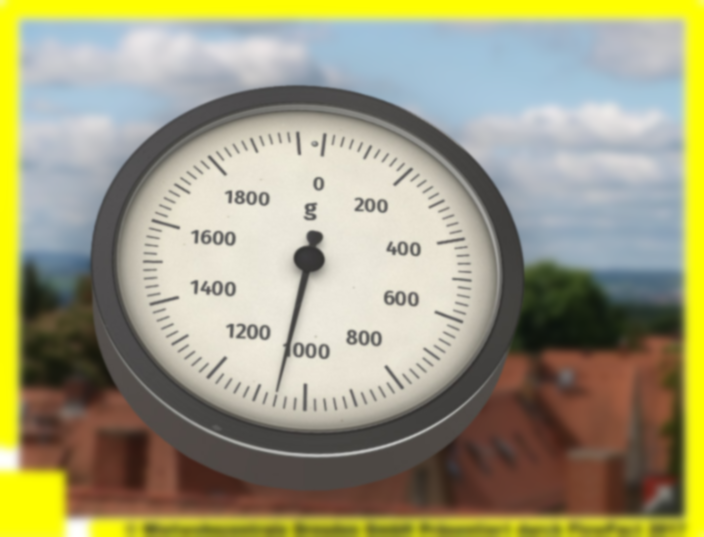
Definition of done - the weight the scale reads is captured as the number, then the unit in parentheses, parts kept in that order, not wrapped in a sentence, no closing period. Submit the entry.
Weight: 1060 (g)
